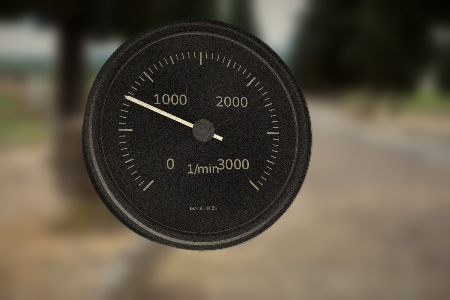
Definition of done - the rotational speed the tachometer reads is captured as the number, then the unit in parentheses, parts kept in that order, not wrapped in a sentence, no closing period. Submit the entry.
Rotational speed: 750 (rpm)
